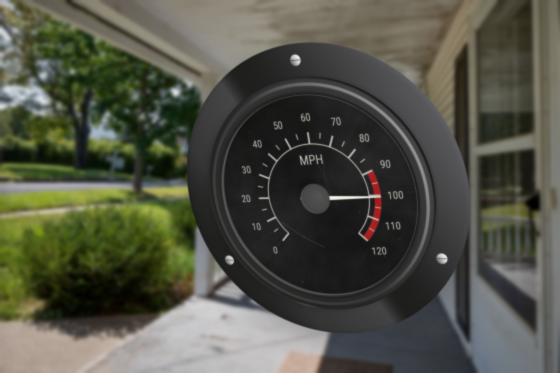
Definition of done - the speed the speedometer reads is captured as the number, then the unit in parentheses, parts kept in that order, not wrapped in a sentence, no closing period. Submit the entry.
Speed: 100 (mph)
